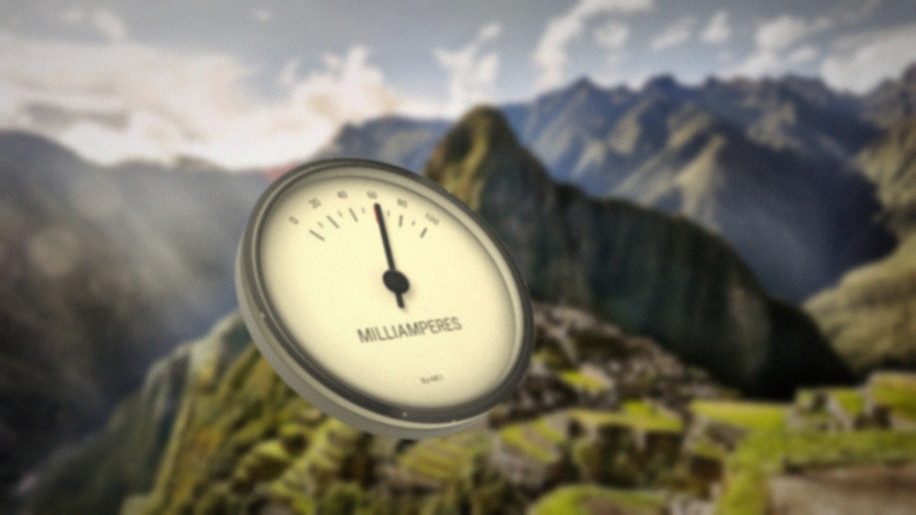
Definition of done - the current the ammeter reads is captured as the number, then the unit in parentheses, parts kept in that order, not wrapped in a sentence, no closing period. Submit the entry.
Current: 60 (mA)
